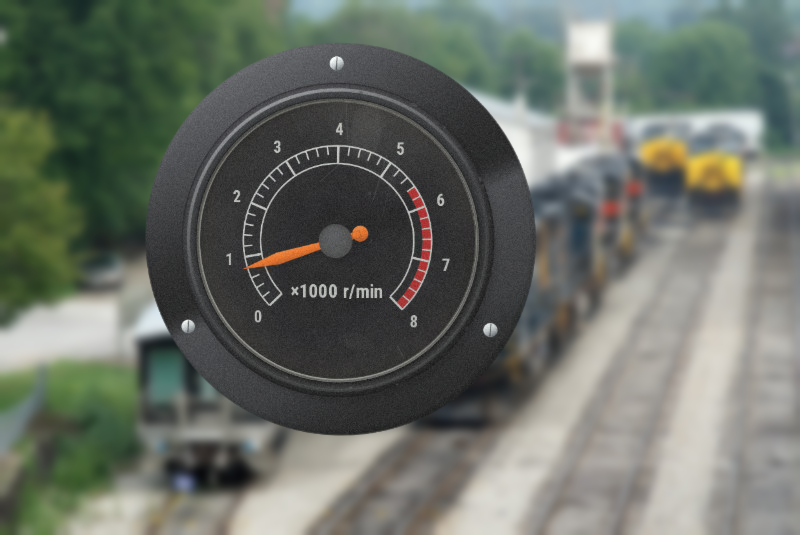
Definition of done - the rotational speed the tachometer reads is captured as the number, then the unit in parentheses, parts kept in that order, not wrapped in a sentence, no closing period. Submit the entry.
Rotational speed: 800 (rpm)
